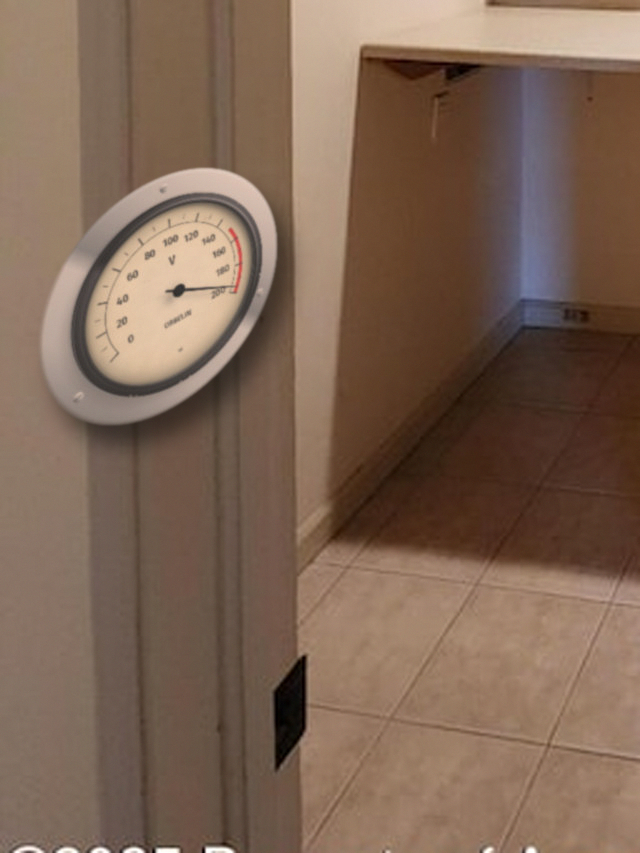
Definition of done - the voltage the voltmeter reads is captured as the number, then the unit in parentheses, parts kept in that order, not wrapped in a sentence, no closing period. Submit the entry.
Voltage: 195 (V)
